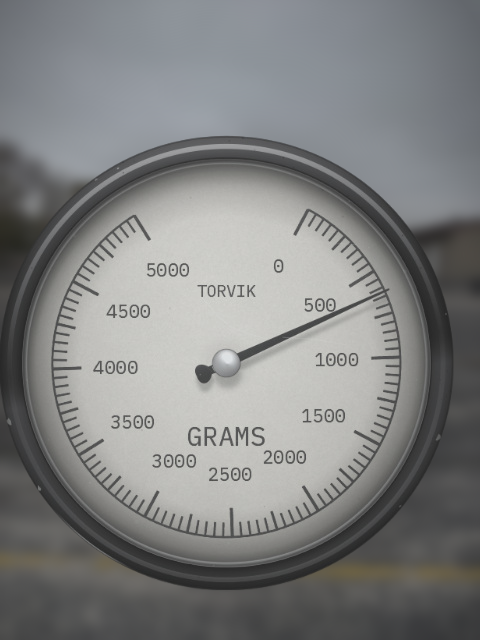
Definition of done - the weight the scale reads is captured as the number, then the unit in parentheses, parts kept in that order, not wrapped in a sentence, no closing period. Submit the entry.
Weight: 625 (g)
